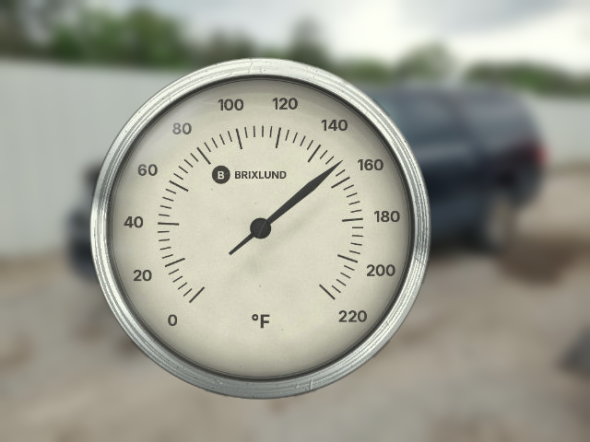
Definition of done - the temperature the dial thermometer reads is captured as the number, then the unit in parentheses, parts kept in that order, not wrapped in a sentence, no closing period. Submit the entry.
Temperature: 152 (°F)
